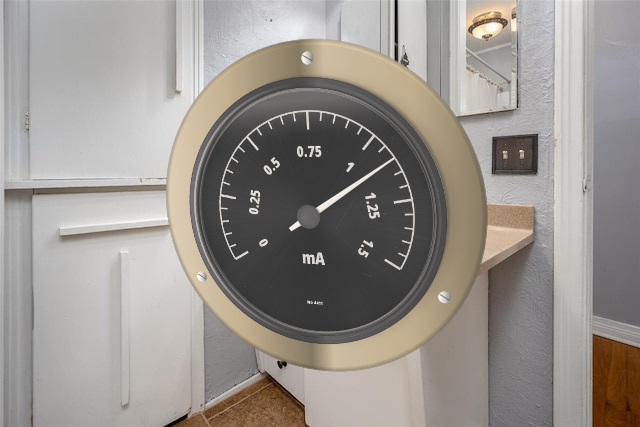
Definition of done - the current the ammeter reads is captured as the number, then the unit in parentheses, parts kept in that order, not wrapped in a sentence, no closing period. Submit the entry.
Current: 1.1 (mA)
